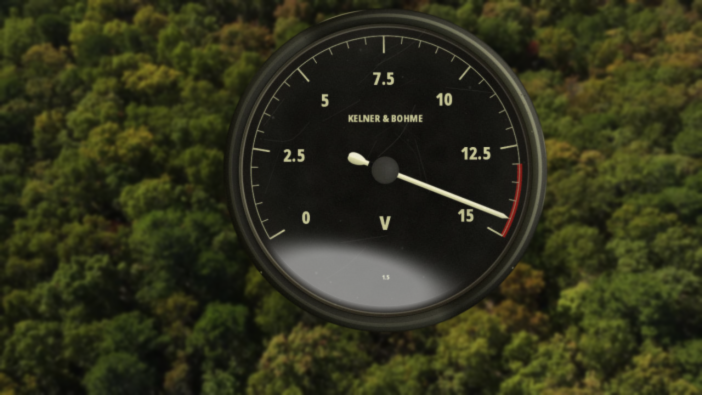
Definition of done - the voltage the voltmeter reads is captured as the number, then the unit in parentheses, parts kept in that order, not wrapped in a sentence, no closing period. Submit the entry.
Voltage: 14.5 (V)
